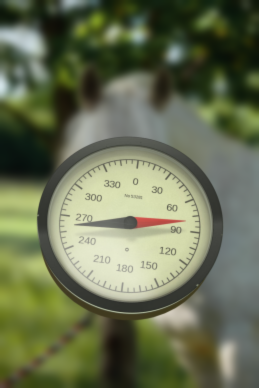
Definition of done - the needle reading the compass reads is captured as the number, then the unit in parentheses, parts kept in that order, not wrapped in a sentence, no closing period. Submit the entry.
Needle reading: 80 (°)
